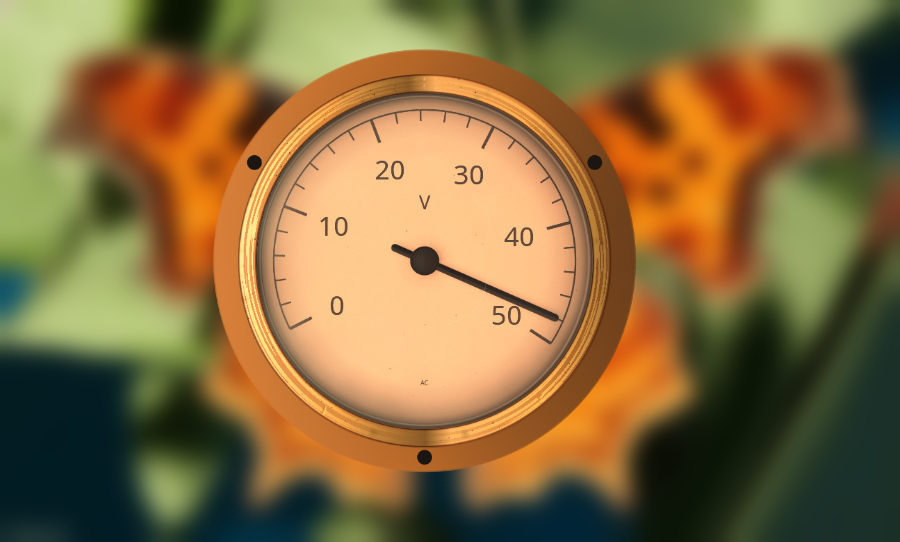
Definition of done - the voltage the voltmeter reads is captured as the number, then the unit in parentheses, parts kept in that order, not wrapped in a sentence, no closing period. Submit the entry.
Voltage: 48 (V)
